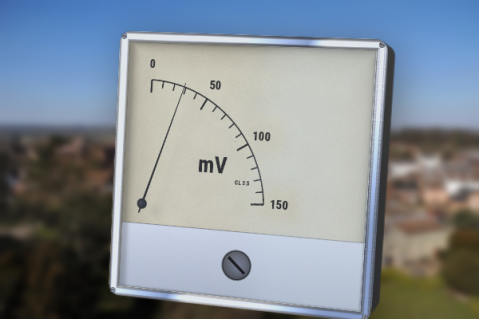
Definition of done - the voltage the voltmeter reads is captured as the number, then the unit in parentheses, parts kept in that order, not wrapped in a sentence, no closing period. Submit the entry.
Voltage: 30 (mV)
